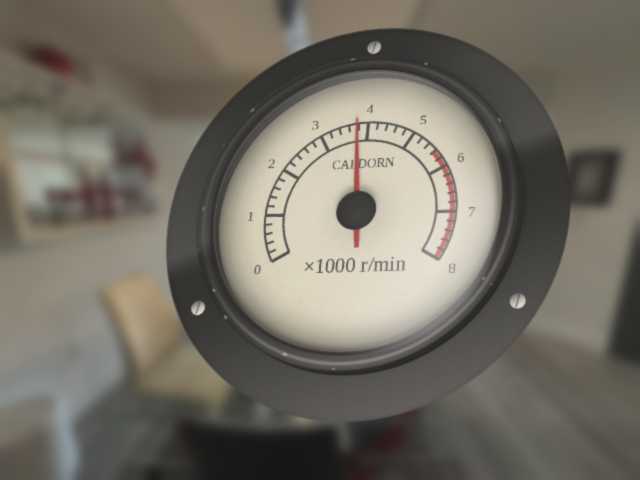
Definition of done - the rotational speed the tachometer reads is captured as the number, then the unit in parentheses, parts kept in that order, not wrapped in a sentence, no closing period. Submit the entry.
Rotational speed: 3800 (rpm)
